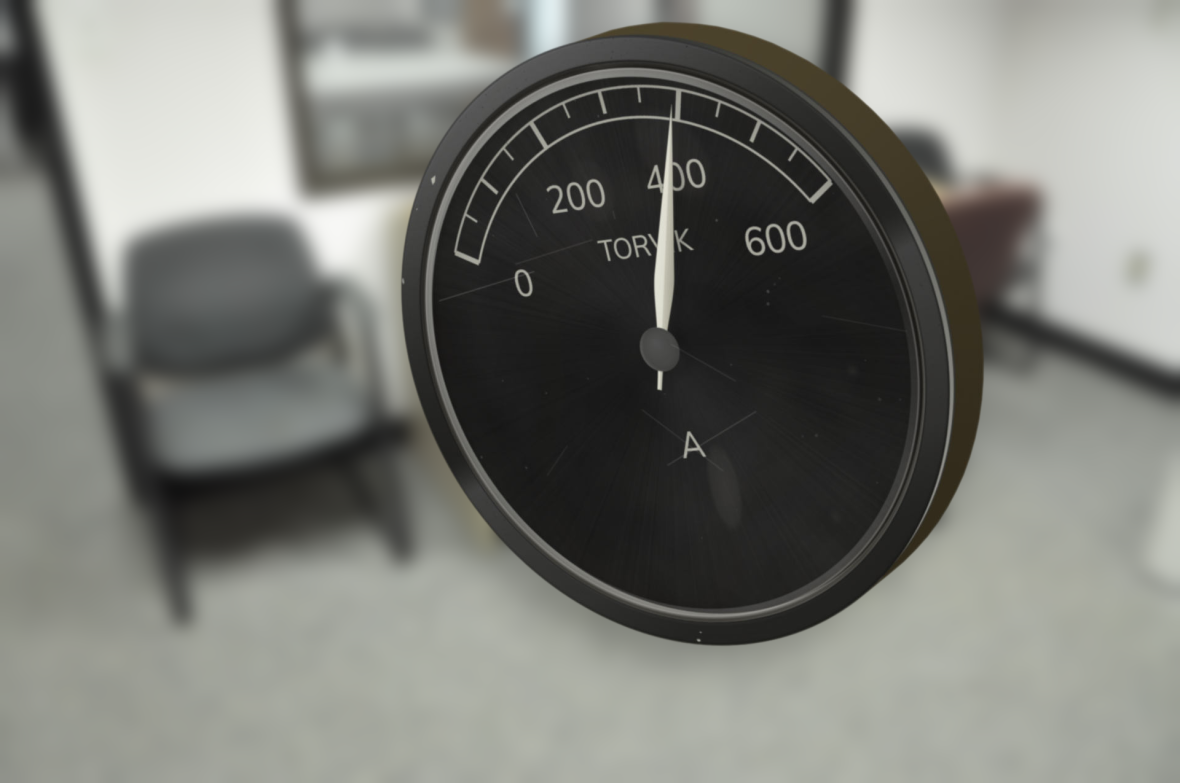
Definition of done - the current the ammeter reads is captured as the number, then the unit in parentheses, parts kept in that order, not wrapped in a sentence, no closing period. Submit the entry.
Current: 400 (A)
